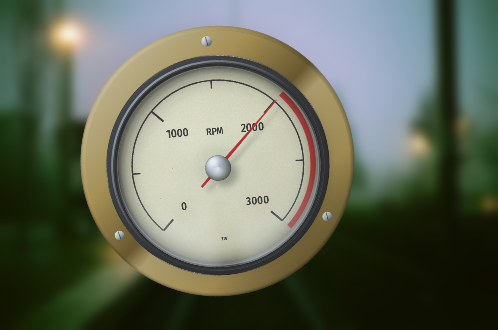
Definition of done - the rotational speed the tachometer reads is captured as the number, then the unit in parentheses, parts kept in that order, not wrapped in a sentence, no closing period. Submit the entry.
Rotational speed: 2000 (rpm)
